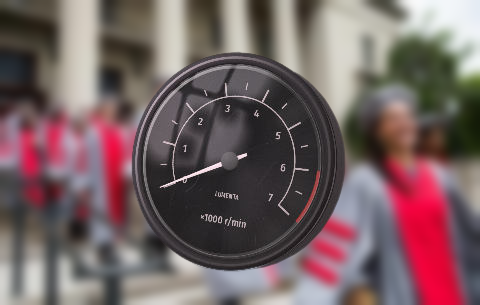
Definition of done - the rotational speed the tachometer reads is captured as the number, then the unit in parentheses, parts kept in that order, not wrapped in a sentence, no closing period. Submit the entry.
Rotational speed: 0 (rpm)
